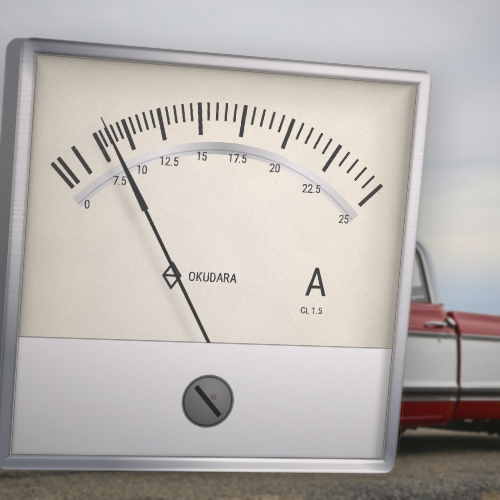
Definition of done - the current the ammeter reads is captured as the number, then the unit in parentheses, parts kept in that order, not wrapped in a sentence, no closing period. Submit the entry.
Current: 8.5 (A)
